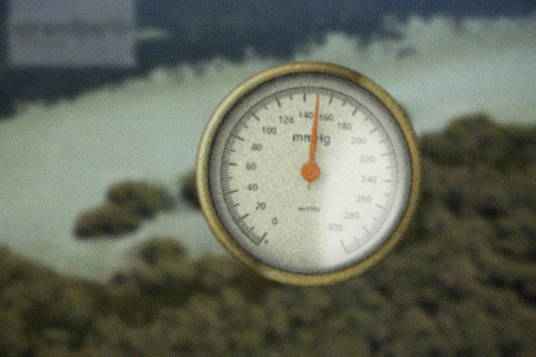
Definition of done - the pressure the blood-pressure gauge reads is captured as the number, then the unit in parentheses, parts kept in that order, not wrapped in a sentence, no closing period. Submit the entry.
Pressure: 150 (mmHg)
